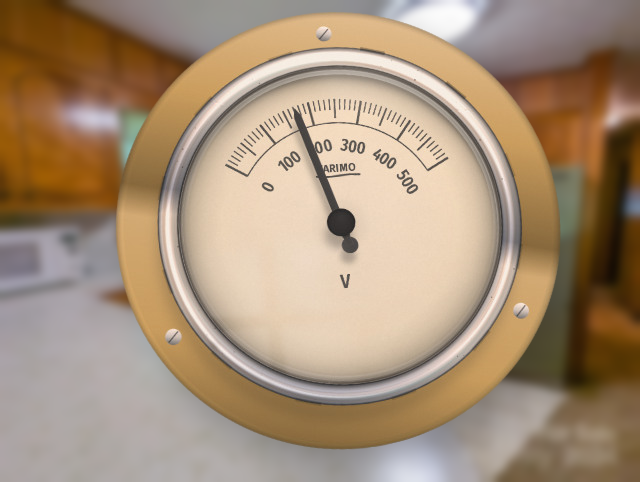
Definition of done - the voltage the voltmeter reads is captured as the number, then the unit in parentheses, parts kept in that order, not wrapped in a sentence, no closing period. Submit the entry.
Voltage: 170 (V)
